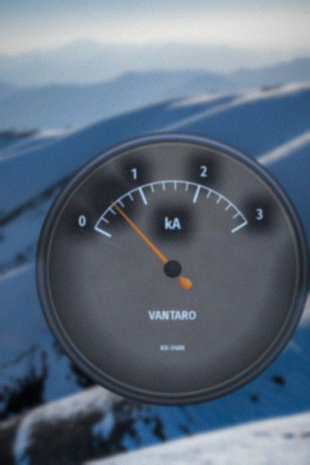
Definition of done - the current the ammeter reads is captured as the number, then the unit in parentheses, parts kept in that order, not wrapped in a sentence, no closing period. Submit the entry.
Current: 0.5 (kA)
